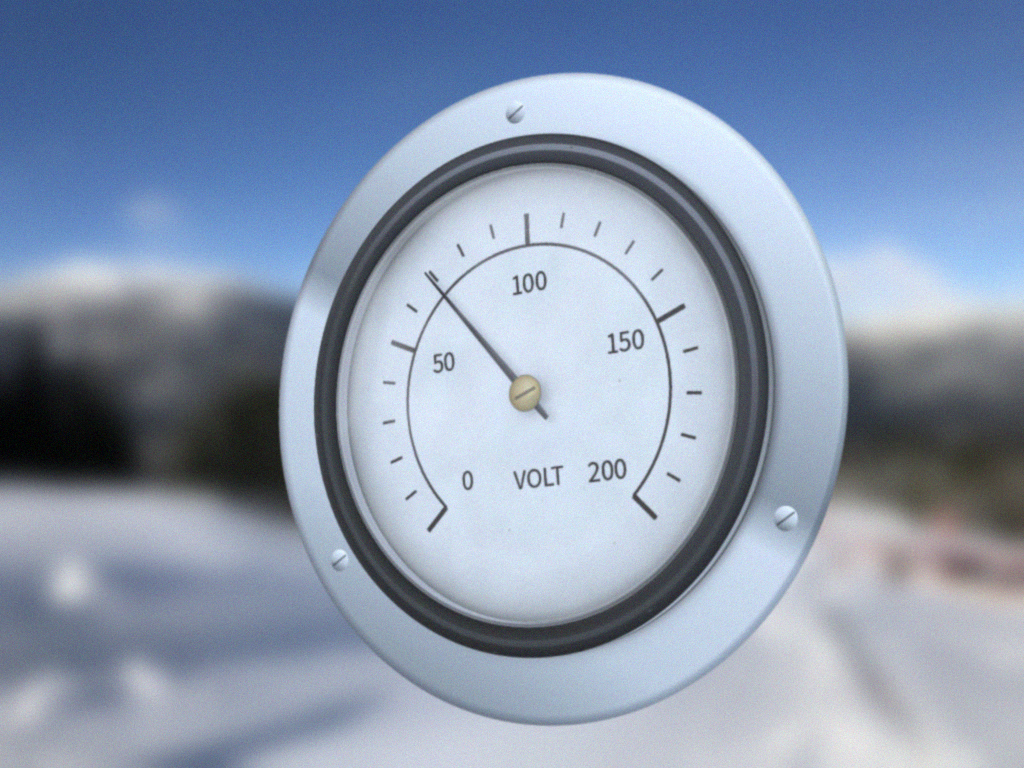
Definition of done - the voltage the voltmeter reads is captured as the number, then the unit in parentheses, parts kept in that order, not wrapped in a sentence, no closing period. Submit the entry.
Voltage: 70 (V)
